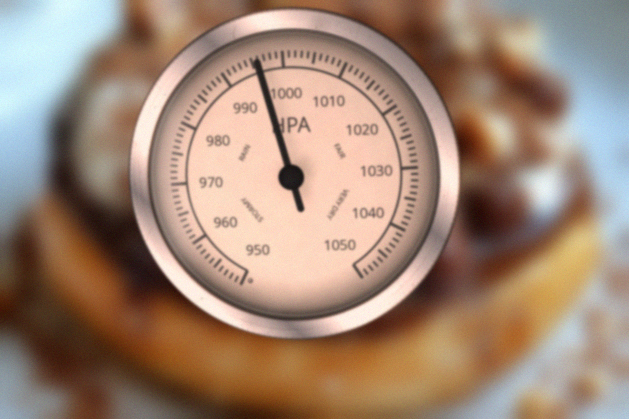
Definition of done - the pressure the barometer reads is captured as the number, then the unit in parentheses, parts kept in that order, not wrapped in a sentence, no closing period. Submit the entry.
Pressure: 996 (hPa)
